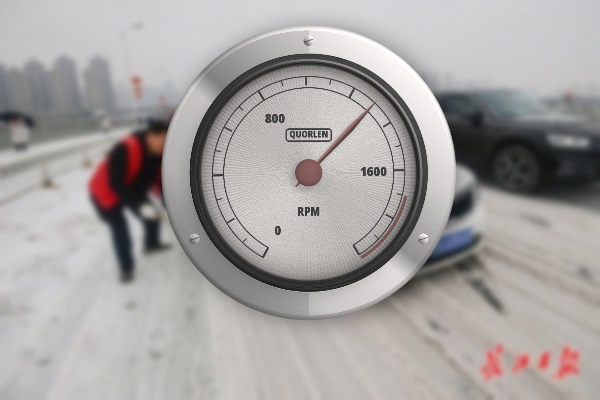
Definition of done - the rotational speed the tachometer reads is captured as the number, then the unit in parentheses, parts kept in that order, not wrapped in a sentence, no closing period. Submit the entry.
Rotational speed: 1300 (rpm)
